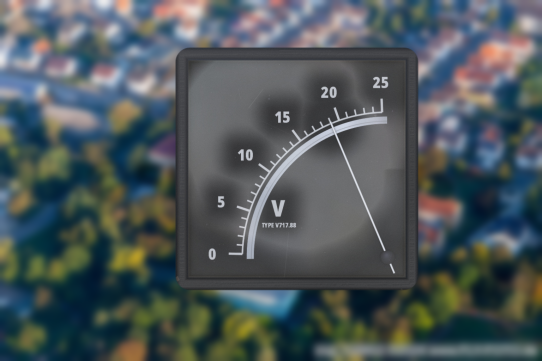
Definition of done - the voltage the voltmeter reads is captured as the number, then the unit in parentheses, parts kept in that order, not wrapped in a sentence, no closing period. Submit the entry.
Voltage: 19 (V)
